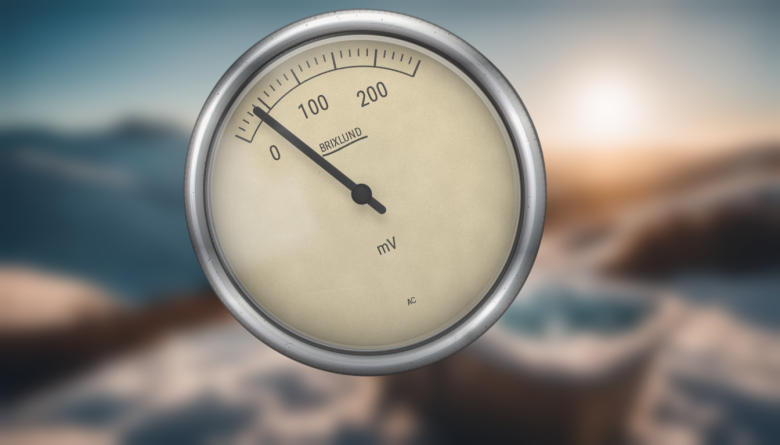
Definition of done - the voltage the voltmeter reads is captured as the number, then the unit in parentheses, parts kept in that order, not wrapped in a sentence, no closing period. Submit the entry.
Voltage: 40 (mV)
